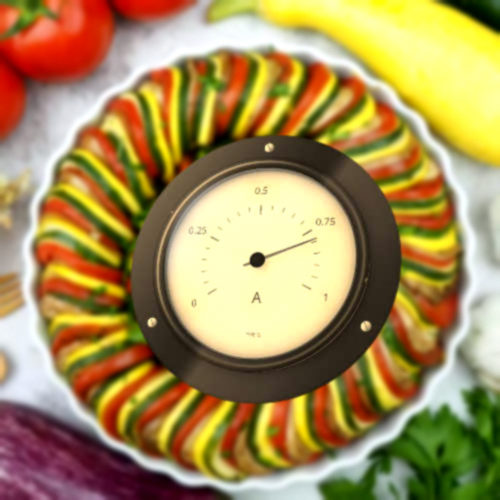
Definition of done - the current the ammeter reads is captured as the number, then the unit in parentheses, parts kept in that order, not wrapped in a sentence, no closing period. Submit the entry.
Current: 0.8 (A)
